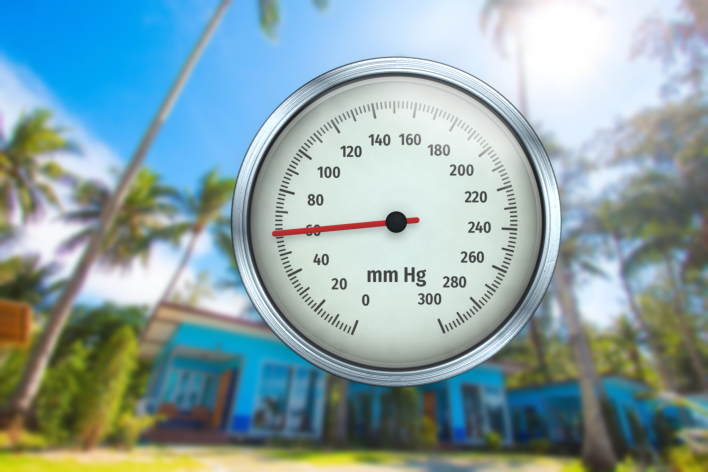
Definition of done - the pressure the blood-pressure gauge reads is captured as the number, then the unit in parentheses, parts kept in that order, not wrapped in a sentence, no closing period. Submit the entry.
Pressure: 60 (mmHg)
